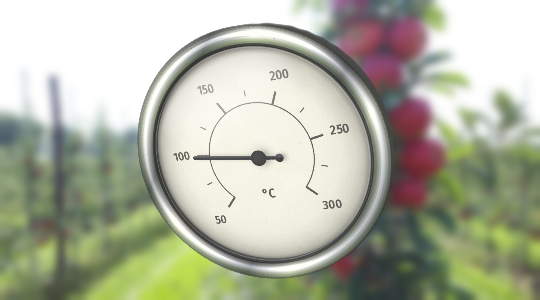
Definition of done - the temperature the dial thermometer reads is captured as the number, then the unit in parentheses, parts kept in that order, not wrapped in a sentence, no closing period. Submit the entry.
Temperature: 100 (°C)
